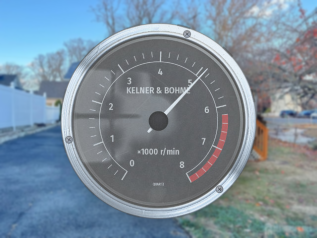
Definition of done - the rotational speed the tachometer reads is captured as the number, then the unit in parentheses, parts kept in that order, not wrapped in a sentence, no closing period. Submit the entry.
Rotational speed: 5100 (rpm)
